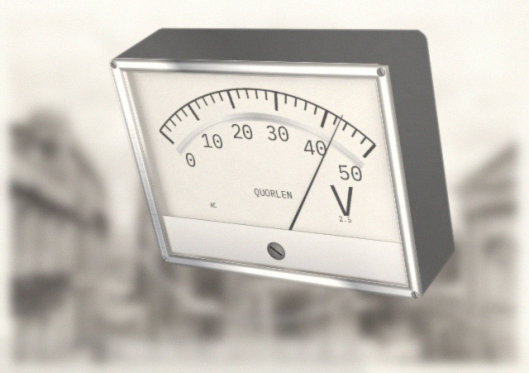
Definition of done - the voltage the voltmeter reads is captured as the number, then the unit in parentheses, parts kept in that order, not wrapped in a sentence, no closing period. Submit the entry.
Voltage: 43 (V)
